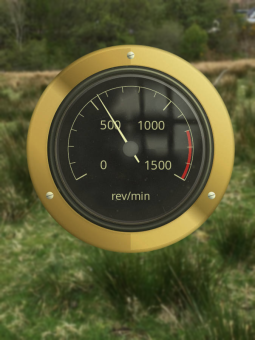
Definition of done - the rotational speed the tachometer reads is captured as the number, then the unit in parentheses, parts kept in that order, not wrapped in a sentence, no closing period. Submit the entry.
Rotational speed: 550 (rpm)
